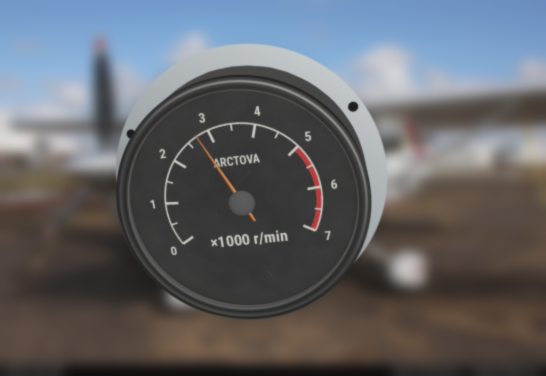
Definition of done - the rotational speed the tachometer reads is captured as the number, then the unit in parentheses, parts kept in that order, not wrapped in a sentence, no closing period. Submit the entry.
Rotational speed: 2750 (rpm)
